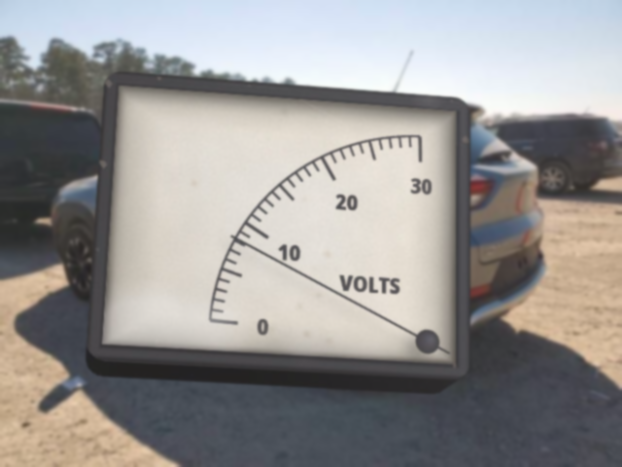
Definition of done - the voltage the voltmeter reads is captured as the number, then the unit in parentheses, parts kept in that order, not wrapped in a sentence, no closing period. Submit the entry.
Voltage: 8 (V)
